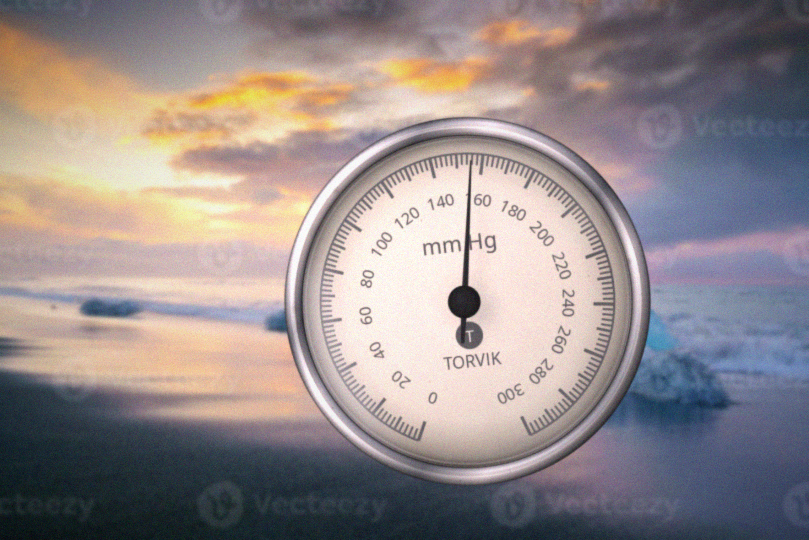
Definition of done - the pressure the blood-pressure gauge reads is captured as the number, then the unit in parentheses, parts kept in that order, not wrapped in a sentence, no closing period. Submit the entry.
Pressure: 156 (mmHg)
